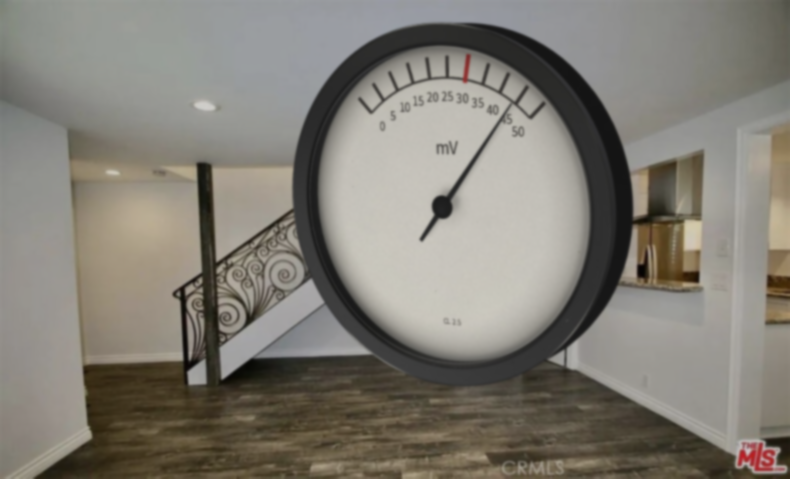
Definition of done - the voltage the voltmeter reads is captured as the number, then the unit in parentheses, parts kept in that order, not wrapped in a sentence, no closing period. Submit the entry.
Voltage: 45 (mV)
